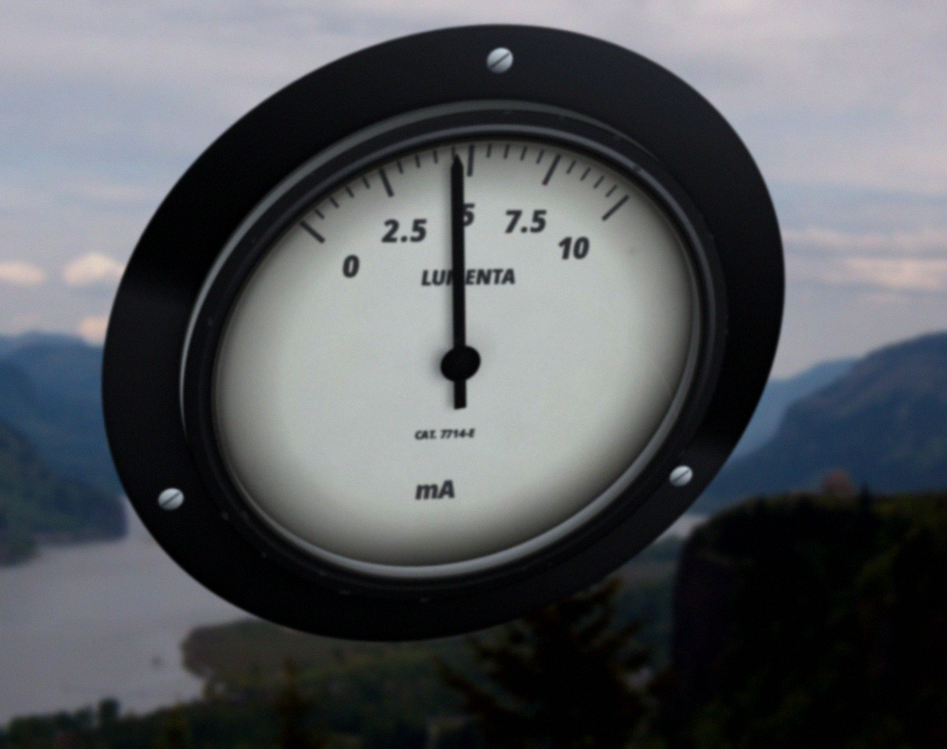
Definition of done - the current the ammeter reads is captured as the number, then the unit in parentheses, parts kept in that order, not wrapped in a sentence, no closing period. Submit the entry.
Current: 4.5 (mA)
